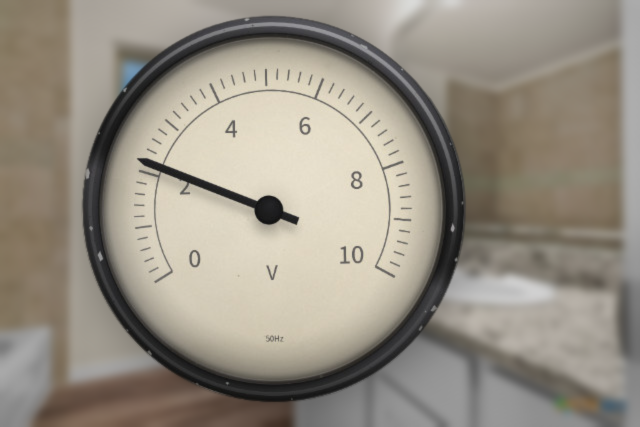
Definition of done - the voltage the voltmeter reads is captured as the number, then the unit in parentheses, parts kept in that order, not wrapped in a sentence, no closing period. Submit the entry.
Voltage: 2.2 (V)
